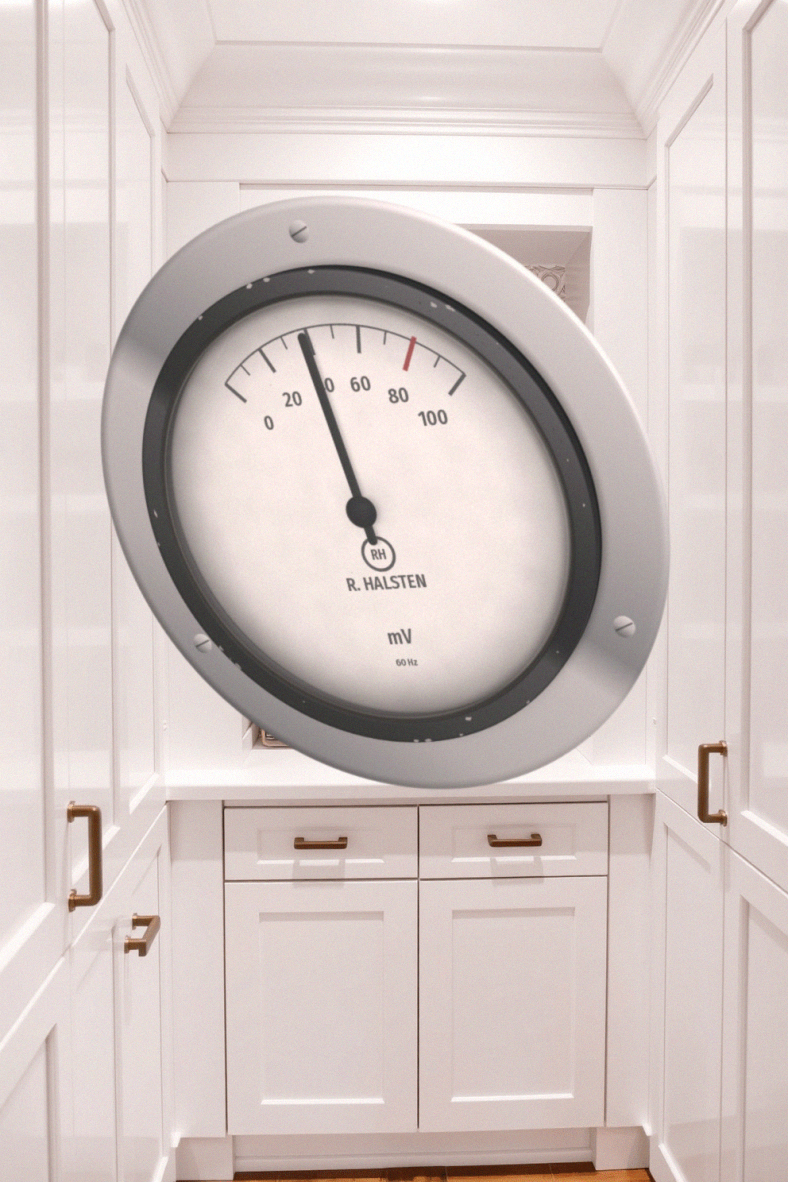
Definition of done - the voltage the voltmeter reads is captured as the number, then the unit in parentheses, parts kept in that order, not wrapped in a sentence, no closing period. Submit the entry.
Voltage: 40 (mV)
